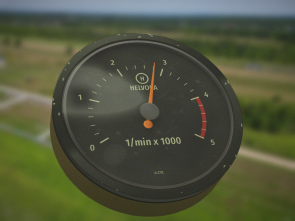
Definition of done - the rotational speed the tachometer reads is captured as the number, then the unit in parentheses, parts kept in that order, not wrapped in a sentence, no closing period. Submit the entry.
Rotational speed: 2800 (rpm)
